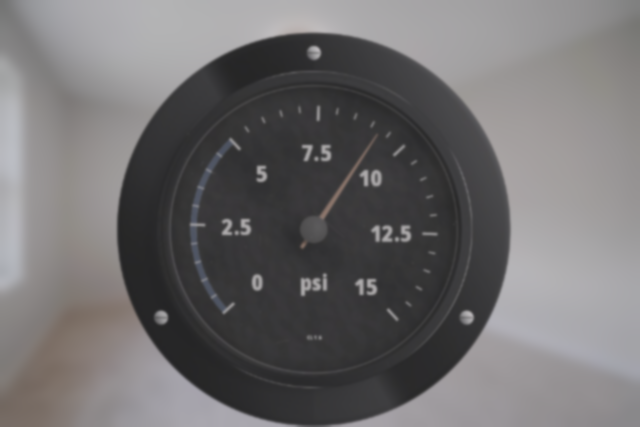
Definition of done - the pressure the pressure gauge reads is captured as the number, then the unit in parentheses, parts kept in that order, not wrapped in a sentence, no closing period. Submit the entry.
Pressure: 9.25 (psi)
